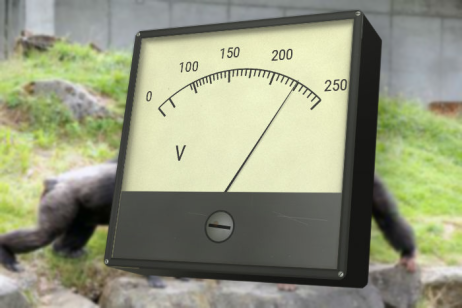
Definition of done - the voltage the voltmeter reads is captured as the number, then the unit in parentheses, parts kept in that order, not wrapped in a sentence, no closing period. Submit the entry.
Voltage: 225 (V)
